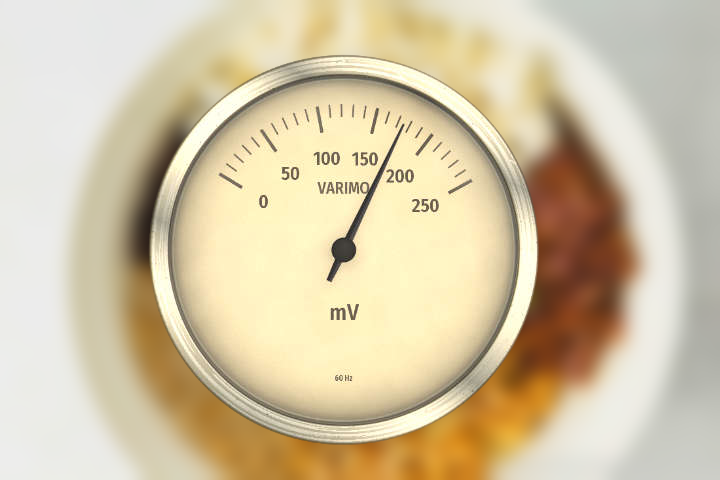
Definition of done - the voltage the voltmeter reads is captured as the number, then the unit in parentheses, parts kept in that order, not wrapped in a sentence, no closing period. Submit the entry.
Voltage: 175 (mV)
